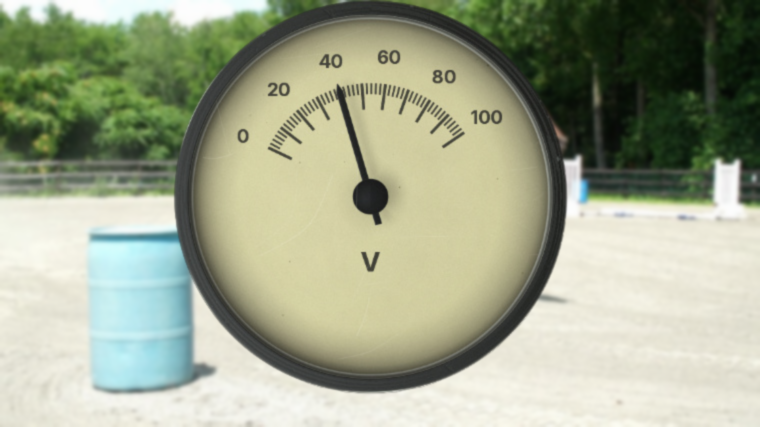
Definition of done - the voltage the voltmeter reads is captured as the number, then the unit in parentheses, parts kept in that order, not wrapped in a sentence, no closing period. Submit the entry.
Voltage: 40 (V)
